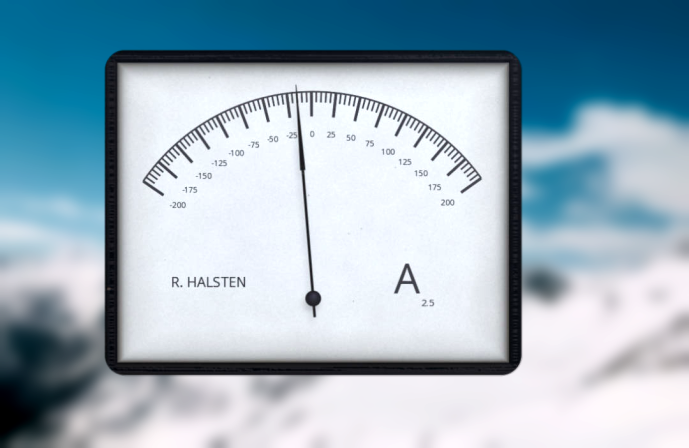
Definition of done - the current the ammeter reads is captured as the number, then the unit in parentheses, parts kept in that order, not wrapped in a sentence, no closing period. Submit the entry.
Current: -15 (A)
